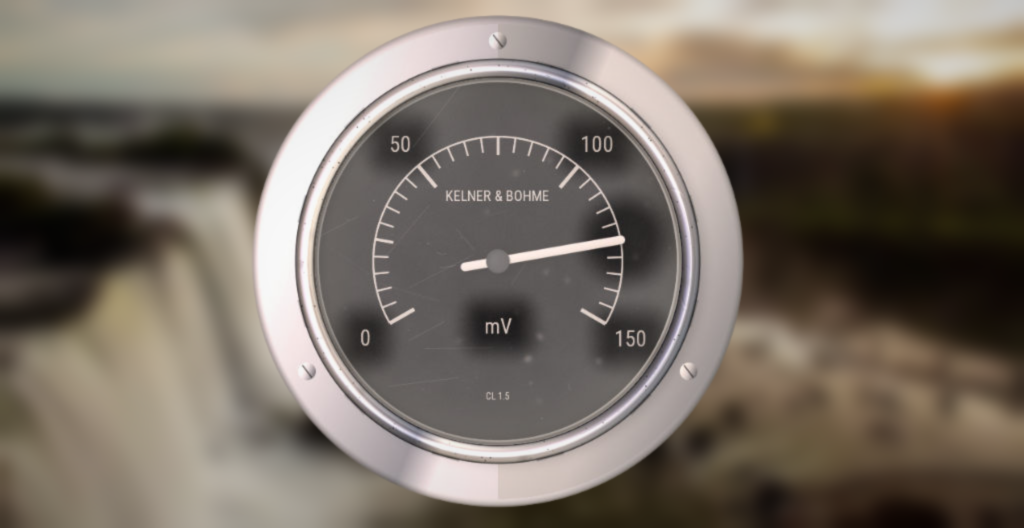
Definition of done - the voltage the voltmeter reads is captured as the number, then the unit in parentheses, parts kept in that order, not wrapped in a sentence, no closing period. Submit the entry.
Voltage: 125 (mV)
